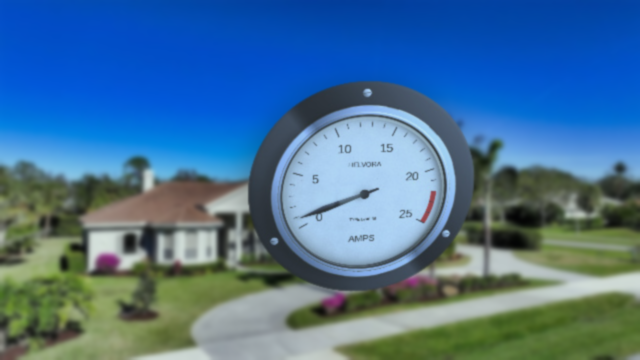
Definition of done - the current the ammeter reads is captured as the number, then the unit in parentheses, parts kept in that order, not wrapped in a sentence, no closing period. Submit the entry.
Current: 1 (A)
